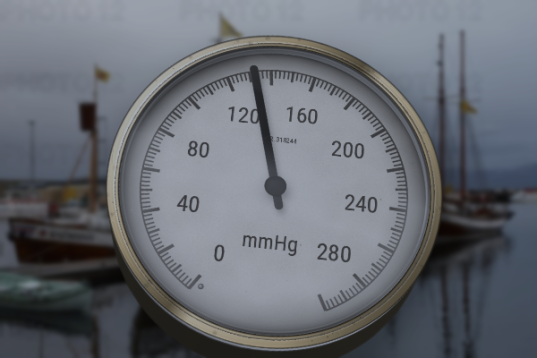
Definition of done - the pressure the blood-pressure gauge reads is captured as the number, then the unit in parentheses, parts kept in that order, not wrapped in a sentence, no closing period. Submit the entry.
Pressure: 132 (mmHg)
